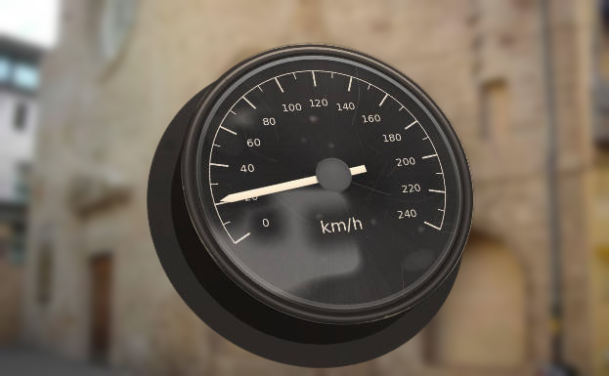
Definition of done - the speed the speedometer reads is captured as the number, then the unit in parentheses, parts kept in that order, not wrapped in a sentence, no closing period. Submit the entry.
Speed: 20 (km/h)
